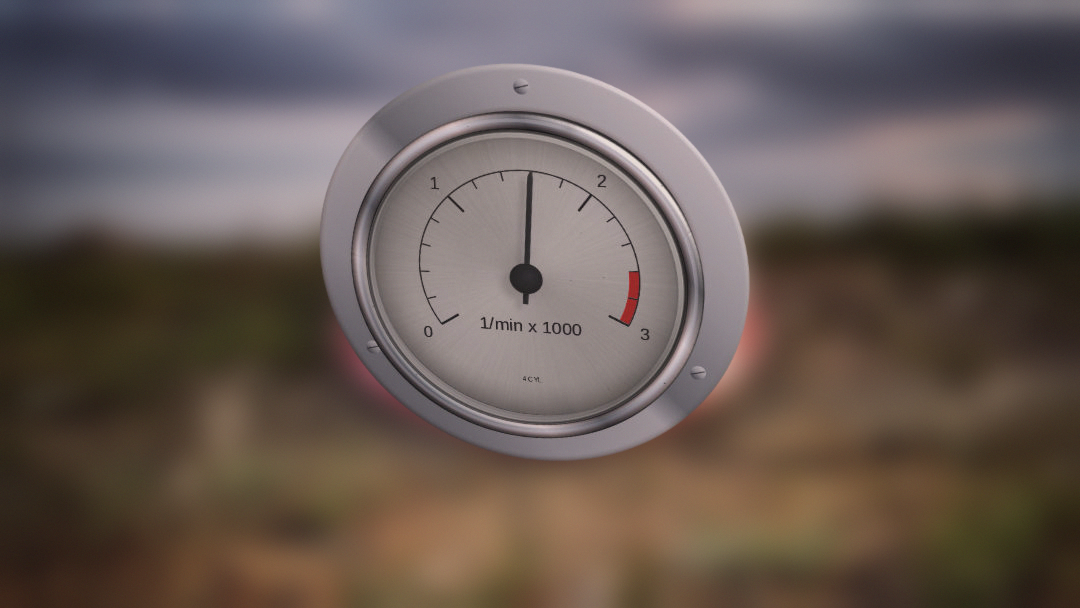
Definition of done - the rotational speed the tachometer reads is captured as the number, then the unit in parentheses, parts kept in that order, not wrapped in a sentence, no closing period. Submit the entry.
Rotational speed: 1600 (rpm)
